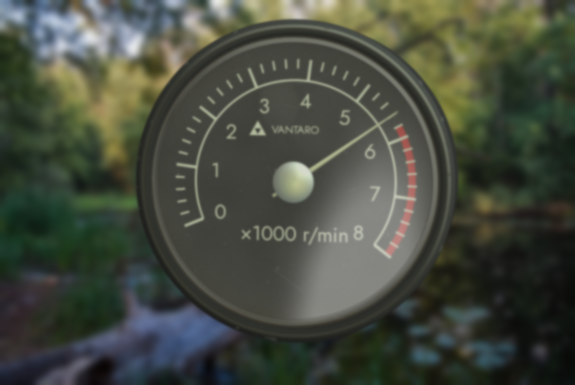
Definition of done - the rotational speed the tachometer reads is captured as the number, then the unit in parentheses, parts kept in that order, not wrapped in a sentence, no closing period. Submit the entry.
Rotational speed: 5600 (rpm)
